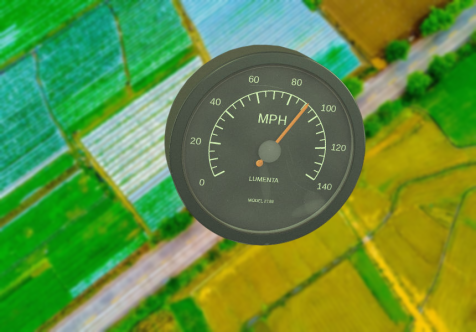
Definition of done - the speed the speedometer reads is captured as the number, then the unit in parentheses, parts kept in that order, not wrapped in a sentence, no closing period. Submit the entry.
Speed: 90 (mph)
